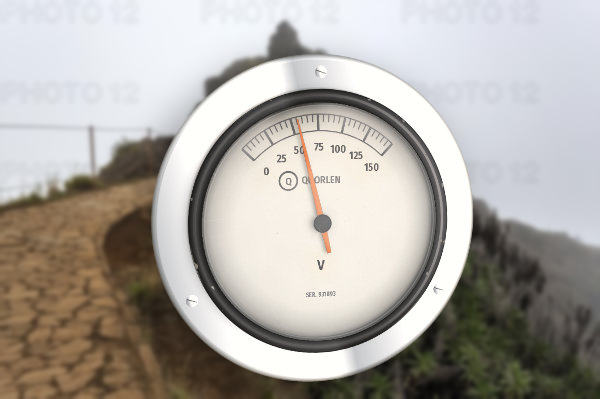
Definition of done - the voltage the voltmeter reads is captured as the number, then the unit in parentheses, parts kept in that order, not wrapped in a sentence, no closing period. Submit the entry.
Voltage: 55 (V)
